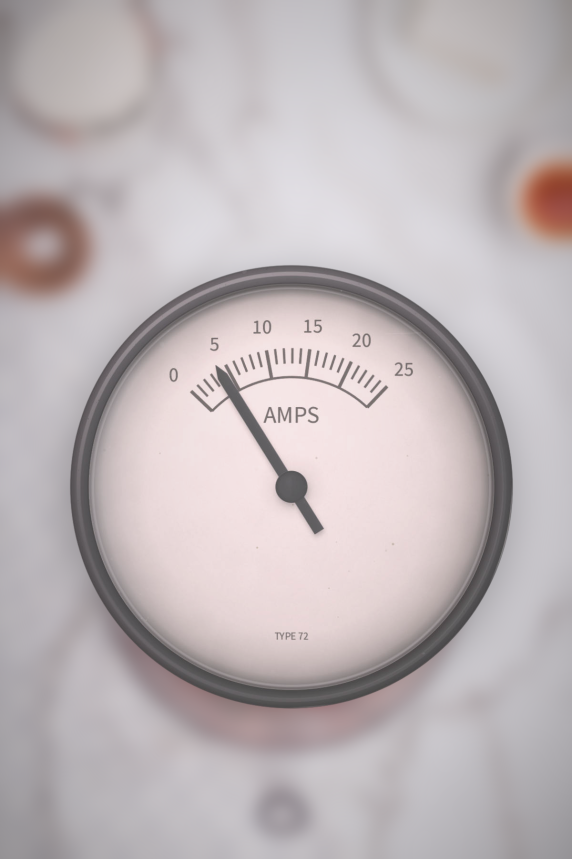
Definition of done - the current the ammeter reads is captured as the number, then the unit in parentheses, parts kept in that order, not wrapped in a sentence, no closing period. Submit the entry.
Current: 4 (A)
